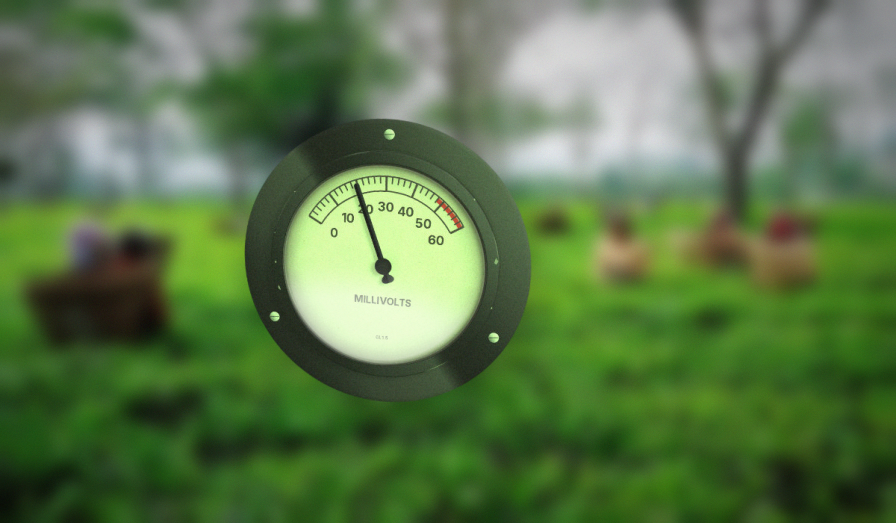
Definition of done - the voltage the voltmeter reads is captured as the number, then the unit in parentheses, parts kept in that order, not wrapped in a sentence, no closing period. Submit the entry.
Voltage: 20 (mV)
